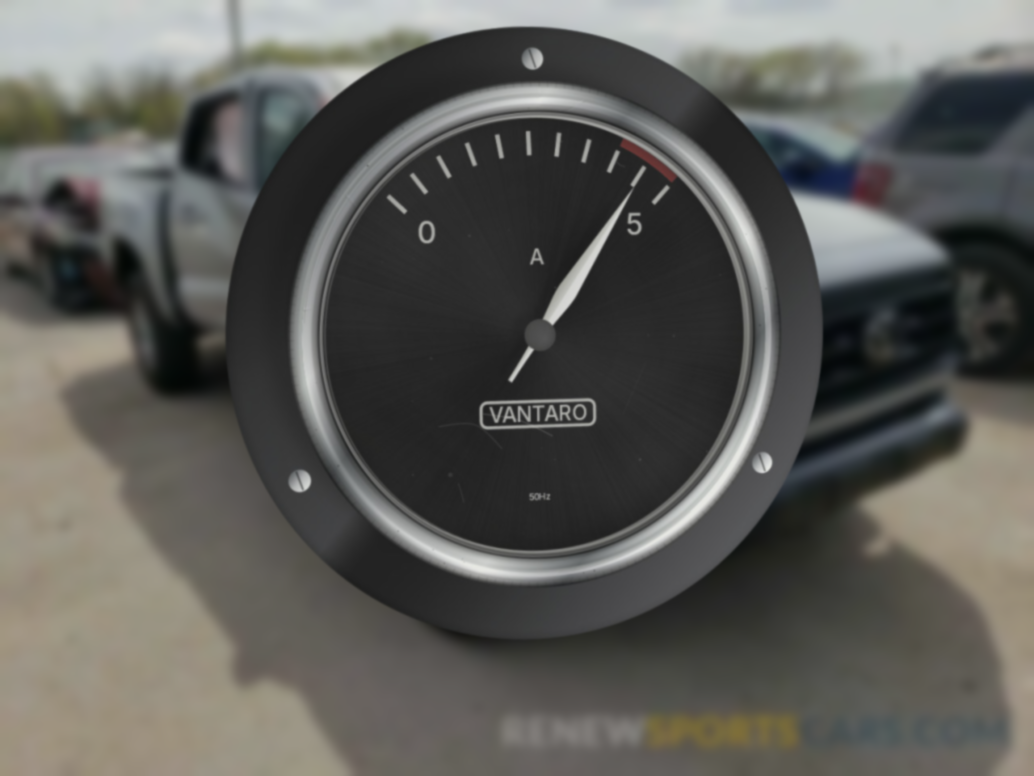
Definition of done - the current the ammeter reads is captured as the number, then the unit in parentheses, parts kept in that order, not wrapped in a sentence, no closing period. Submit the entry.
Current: 4.5 (A)
